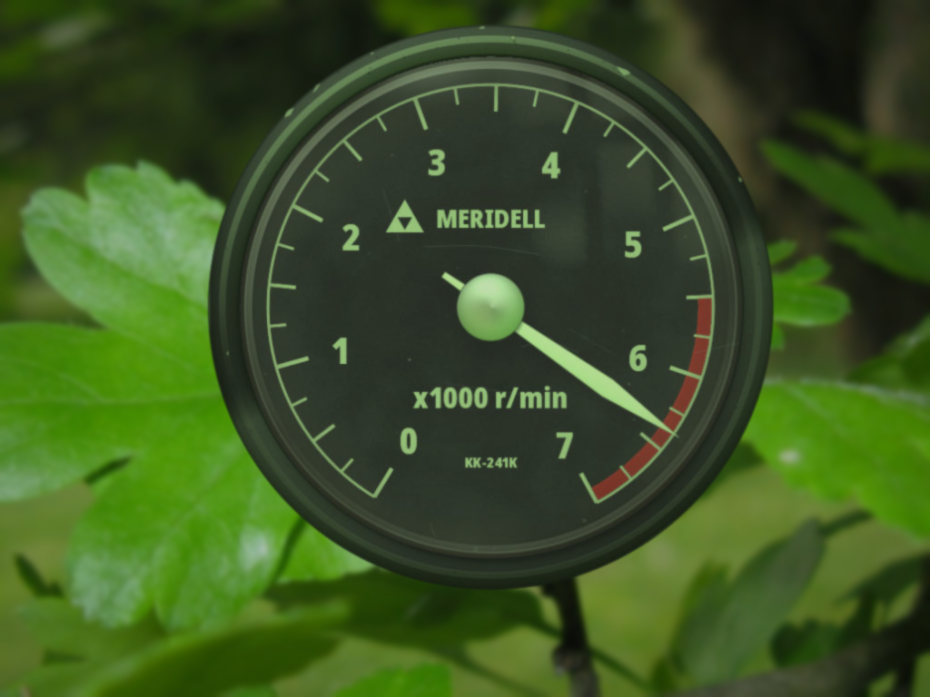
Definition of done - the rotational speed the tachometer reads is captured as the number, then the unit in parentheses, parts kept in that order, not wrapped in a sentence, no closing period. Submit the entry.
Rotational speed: 6375 (rpm)
